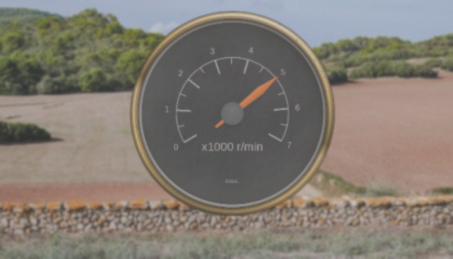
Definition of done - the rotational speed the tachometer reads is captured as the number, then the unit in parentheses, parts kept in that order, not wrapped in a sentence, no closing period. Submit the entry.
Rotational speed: 5000 (rpm)
